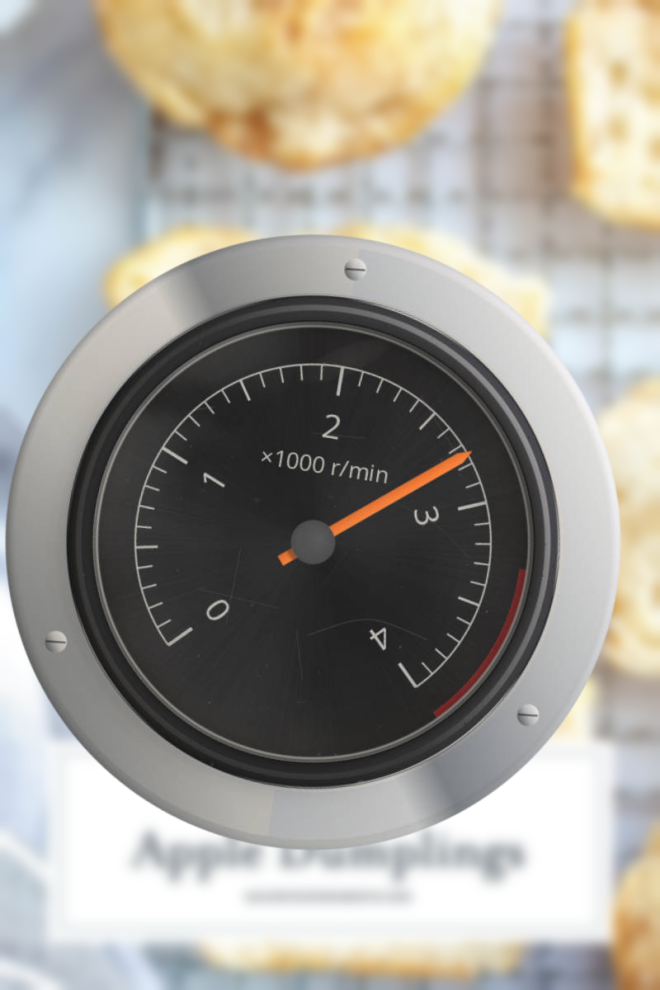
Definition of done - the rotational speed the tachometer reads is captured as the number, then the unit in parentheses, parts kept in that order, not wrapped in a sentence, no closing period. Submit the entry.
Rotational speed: 2750 (rpm)
